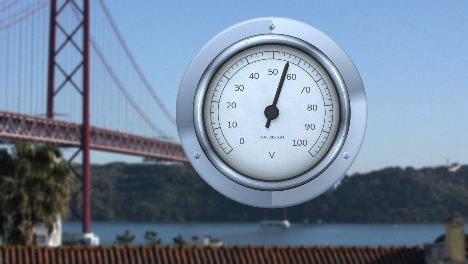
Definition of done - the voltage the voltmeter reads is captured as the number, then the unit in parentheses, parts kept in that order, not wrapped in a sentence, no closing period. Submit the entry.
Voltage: 56 (V)
